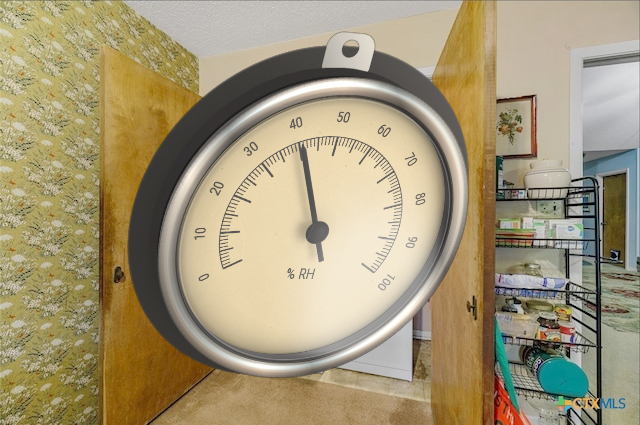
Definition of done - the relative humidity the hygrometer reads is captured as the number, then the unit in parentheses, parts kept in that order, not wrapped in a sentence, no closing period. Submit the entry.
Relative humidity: 40 (%)
